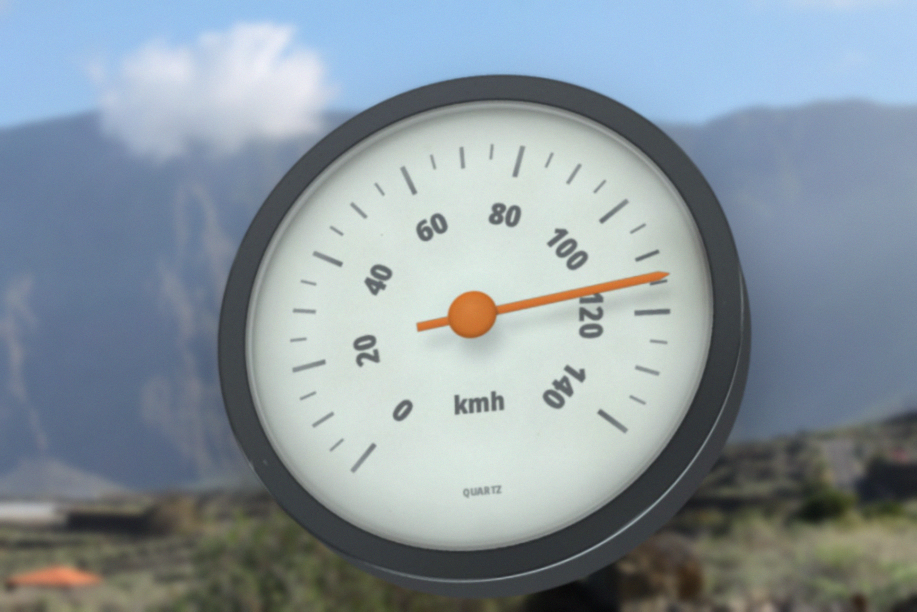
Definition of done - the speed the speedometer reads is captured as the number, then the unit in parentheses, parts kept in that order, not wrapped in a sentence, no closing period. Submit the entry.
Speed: 115 (km/h)
